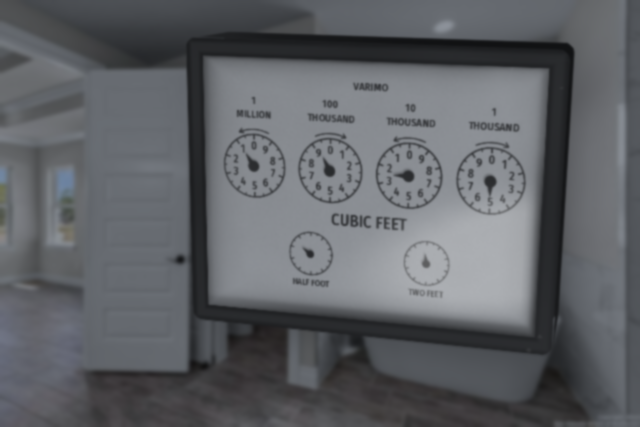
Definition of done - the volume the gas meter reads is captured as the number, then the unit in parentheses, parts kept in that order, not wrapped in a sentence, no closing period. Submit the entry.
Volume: 92500 (ft³)
